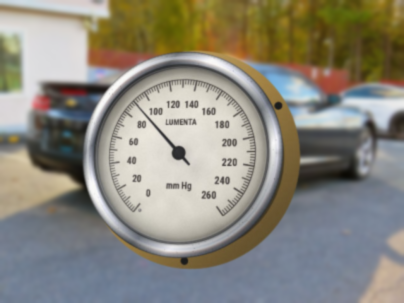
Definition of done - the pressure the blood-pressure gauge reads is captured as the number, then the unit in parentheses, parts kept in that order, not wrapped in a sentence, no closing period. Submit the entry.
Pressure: 90 (mmHg)
